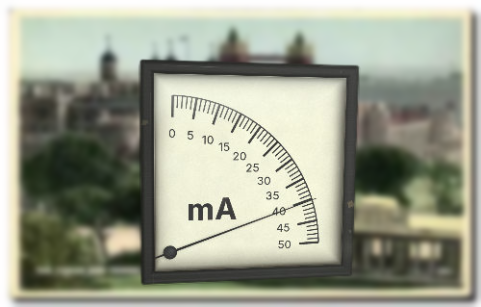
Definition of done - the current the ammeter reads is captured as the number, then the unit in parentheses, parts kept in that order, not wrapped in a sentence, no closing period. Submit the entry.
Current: 40 (mA)
